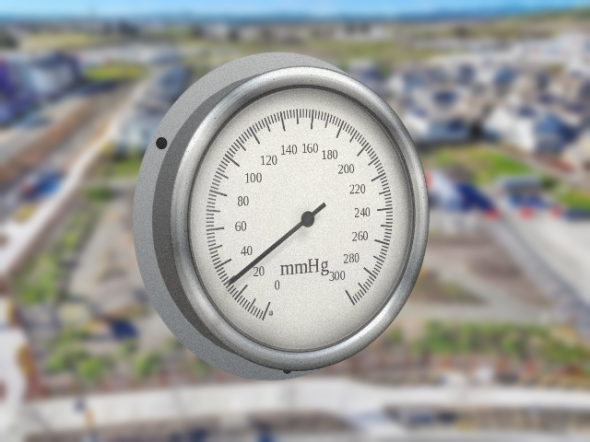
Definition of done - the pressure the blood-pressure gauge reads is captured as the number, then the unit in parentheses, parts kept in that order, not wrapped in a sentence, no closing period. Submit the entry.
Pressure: 30 (mmHg)
